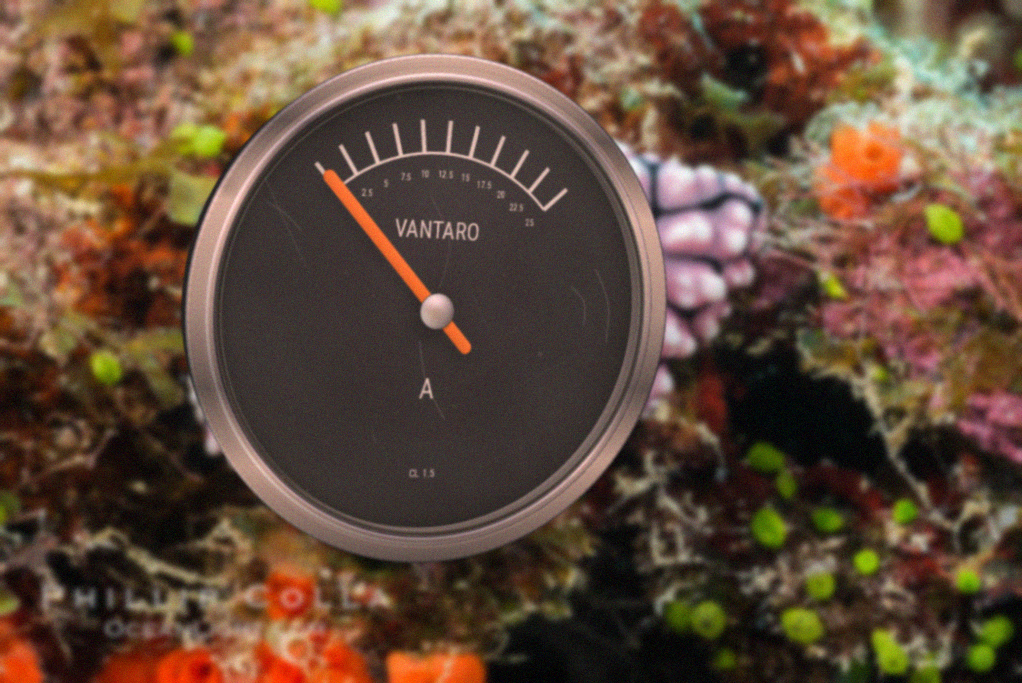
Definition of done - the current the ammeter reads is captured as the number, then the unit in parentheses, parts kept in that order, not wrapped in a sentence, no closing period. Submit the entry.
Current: 0 (A)
